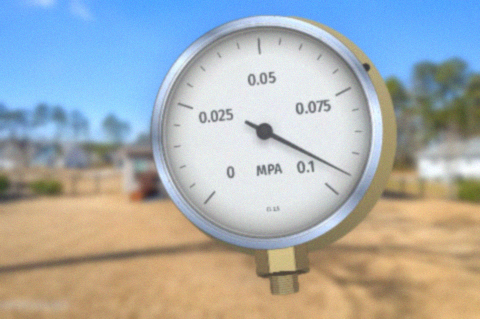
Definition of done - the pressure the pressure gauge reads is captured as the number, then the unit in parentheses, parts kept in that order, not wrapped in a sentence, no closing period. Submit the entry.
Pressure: 0.095 (MPa)
